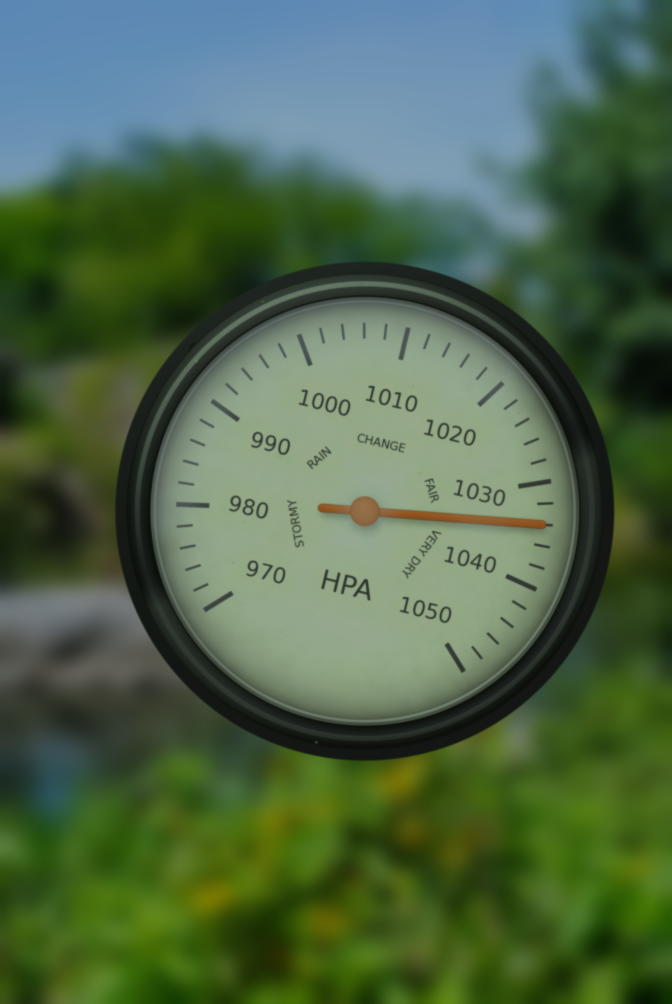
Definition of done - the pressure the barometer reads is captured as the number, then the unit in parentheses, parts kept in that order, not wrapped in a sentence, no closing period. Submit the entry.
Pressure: 1034 (hPa)
